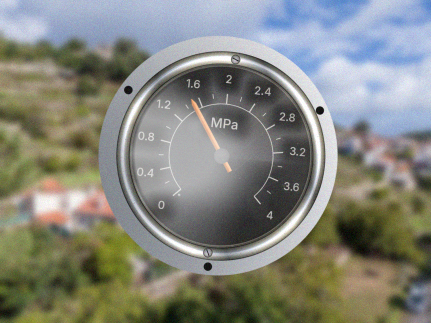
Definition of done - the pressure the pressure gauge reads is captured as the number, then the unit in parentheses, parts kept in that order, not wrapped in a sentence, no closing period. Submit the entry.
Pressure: 1.5 (MPa)
